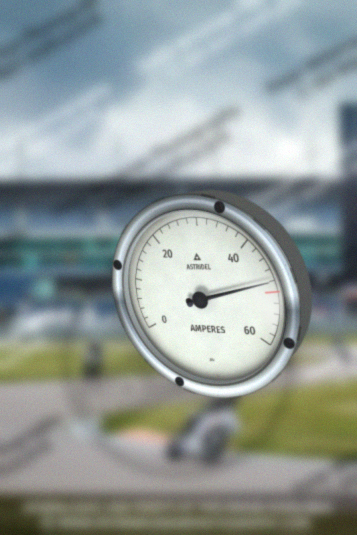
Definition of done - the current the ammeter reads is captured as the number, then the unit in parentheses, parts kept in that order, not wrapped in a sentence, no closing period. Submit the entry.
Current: 48 (A)
